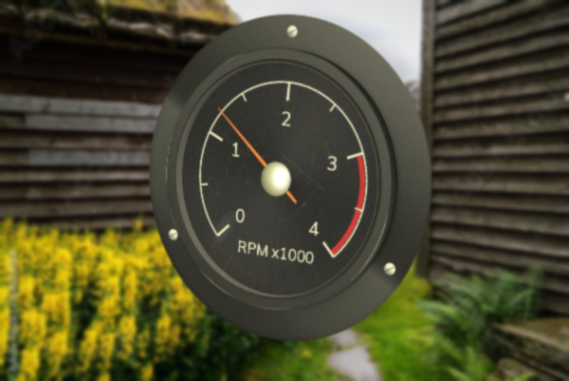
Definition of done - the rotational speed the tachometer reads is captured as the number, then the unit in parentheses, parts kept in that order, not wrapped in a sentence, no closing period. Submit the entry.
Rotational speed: 1250 (rpm)
